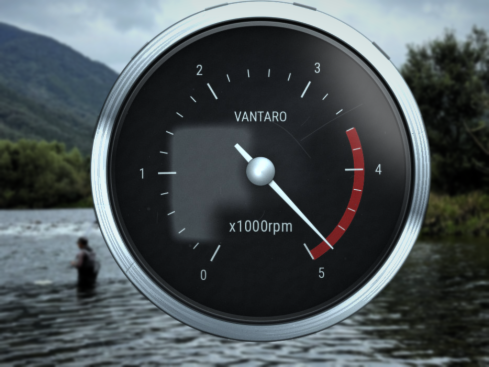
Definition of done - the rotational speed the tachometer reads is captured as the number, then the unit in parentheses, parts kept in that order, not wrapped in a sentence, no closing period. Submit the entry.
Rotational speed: 4800 (rpm)
